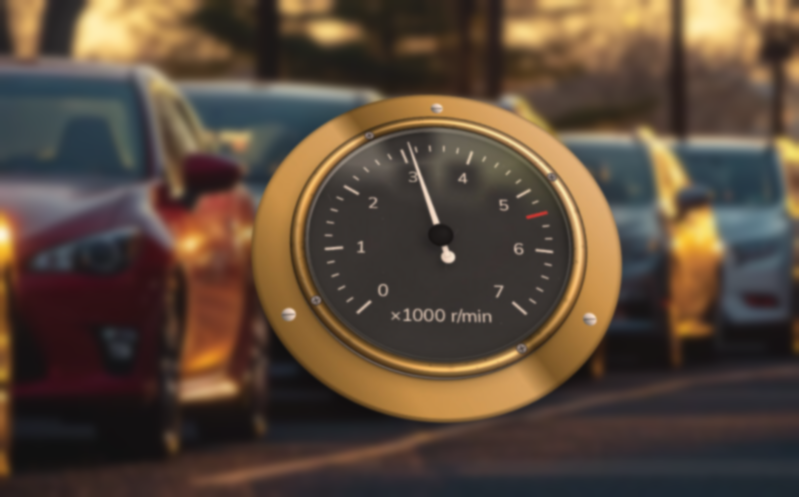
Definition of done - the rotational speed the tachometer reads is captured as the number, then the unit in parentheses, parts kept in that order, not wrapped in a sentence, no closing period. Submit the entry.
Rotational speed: 3100 (rpm)
